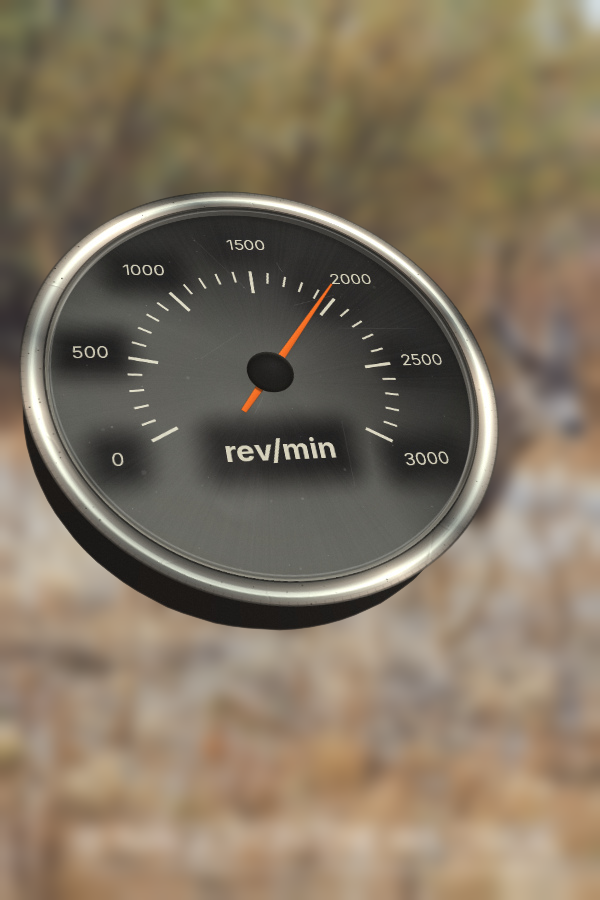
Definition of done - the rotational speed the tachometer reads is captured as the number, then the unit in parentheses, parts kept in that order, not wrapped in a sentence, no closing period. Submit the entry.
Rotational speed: 1950 (rpm)
